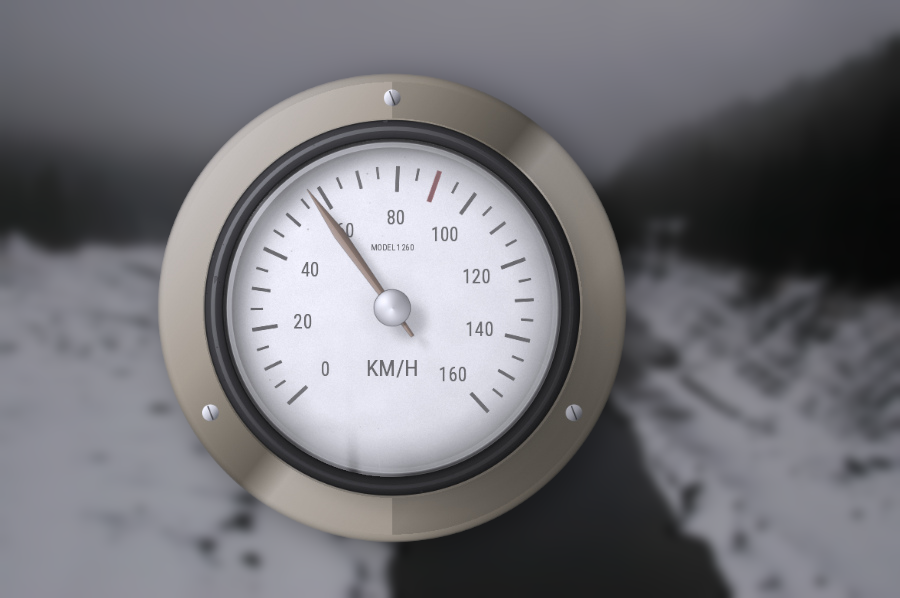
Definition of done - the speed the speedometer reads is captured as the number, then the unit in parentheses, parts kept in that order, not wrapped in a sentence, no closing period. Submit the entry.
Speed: 57.5 (km/h)
